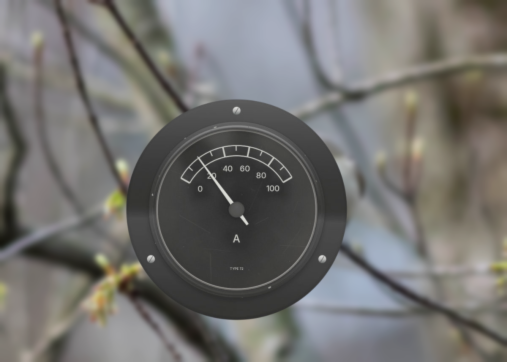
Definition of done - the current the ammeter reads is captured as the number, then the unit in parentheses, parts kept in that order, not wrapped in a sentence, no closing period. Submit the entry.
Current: 20 (A)
